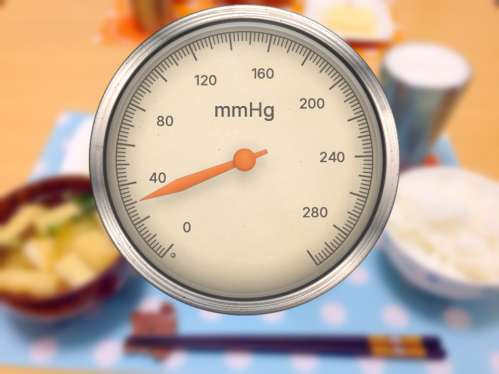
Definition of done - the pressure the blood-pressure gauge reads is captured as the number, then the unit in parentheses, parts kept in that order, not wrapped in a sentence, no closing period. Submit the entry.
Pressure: 30 (mmHg)
